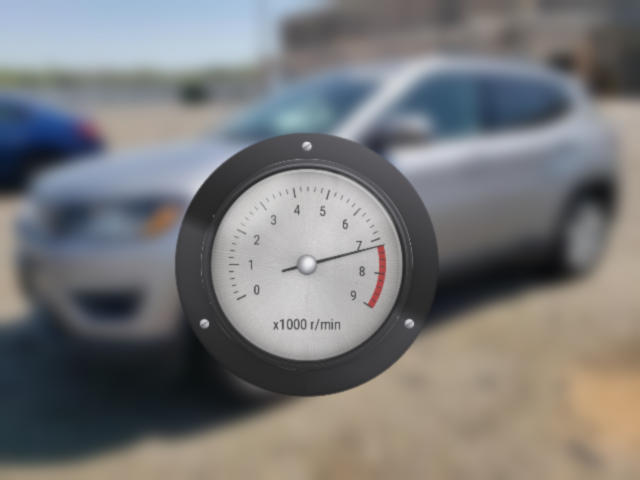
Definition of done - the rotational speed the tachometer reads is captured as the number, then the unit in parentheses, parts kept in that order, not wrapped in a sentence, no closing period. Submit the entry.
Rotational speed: 7200 (rpm)
